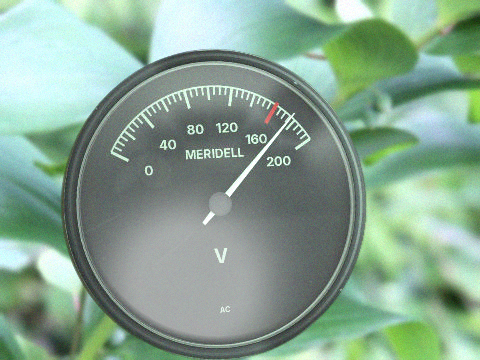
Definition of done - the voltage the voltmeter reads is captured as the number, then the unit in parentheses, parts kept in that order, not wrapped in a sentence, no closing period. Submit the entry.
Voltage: 175 (V)
